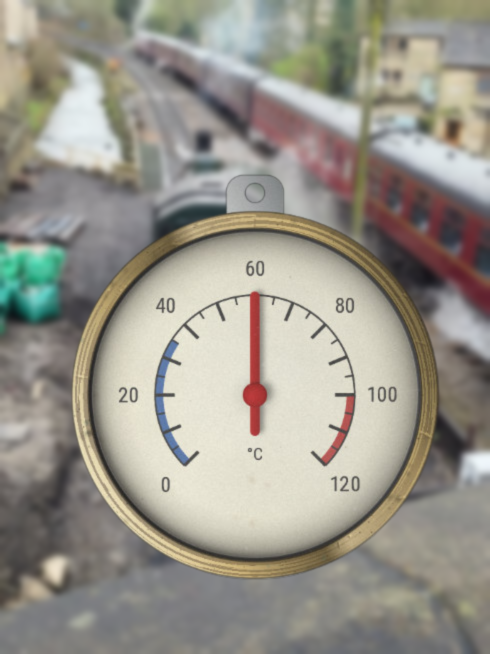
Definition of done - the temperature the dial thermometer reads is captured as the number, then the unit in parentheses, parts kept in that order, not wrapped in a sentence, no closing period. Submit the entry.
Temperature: 60 (°C)
